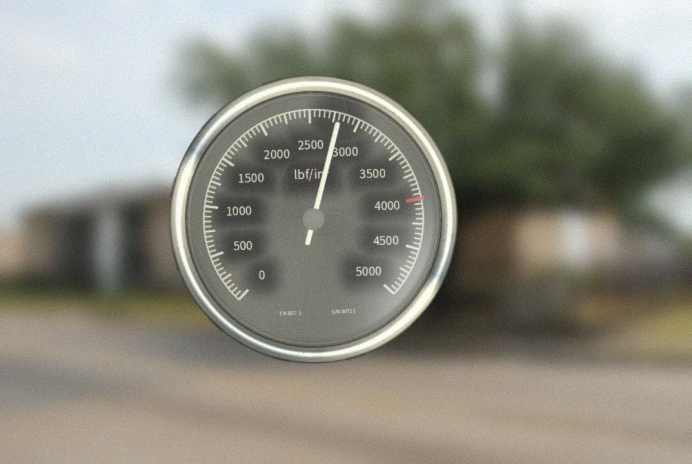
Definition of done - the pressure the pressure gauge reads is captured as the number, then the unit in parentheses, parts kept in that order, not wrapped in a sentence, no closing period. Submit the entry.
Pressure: 2800 (psi)
